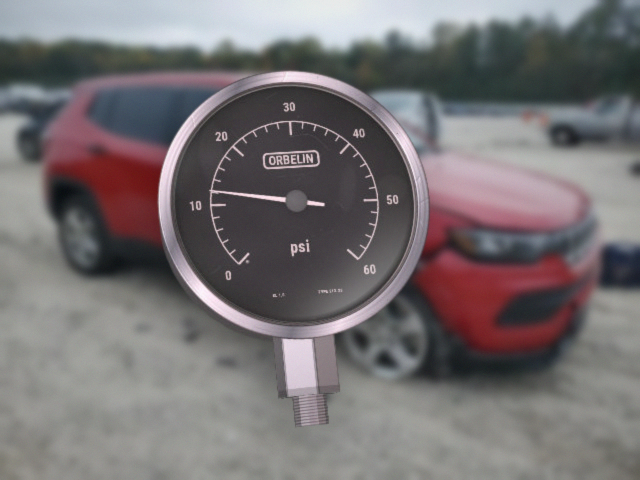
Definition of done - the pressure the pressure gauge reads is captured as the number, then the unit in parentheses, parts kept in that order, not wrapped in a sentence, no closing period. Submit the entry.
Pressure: 12 (psi)
